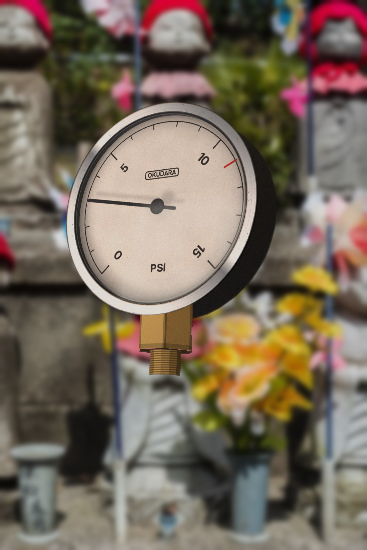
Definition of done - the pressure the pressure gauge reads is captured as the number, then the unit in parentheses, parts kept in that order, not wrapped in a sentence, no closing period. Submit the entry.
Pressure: 3 (psi)
